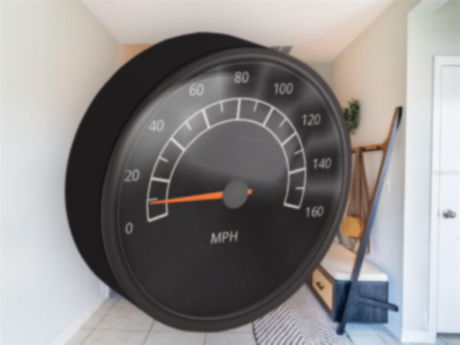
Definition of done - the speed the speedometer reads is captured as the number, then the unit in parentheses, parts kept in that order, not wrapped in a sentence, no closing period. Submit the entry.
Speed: 10 (mph)
